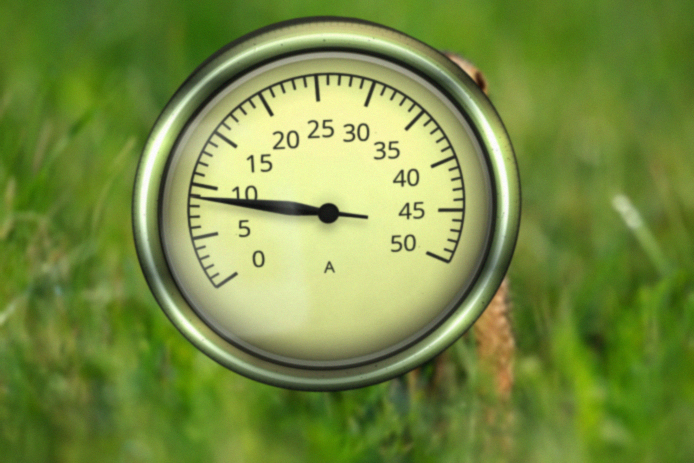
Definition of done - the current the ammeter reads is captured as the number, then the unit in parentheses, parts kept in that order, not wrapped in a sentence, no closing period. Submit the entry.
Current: 9 (A)
